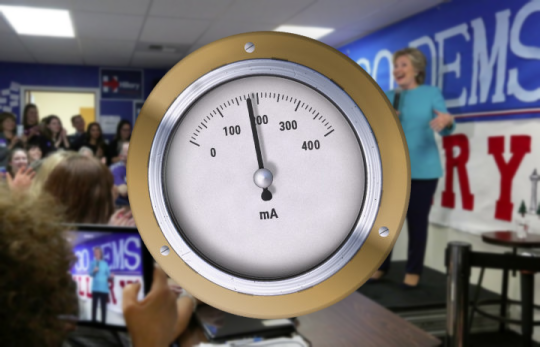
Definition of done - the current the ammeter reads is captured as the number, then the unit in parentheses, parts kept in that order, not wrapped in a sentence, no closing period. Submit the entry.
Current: 180 (mA)
